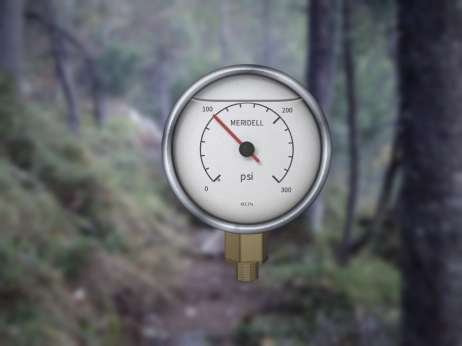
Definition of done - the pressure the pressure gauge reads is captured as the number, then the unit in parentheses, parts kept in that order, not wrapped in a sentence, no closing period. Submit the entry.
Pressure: 100 (psi)
